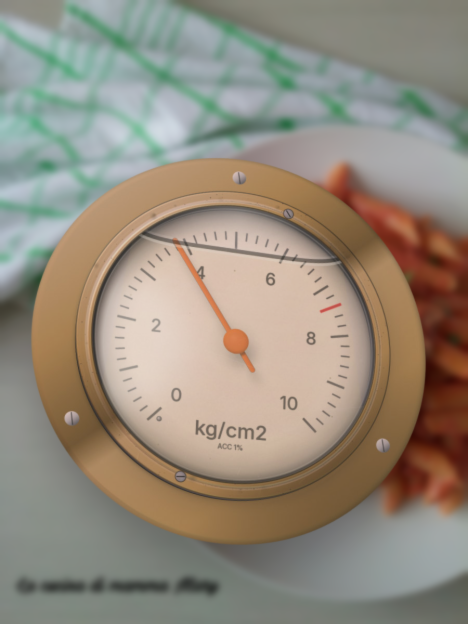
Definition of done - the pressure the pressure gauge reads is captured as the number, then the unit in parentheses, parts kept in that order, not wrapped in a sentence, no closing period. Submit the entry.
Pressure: 3.8 (kg/cm²)
